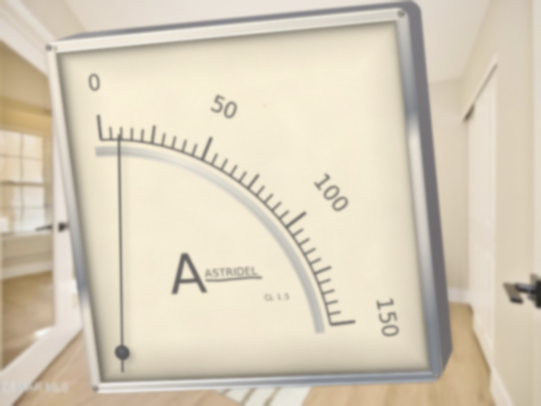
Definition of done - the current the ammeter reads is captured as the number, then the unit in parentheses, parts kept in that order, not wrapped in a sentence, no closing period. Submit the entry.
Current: 10 (A)
